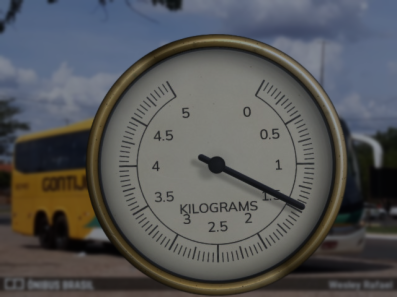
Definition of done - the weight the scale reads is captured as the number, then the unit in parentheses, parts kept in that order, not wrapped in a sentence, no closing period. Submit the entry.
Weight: 1.45 (kg)
